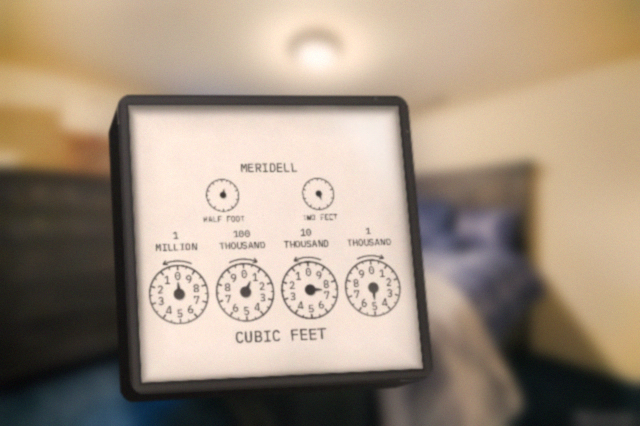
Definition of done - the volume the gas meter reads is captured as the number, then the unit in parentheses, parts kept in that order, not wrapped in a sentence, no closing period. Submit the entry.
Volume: 7500 (ft³)
